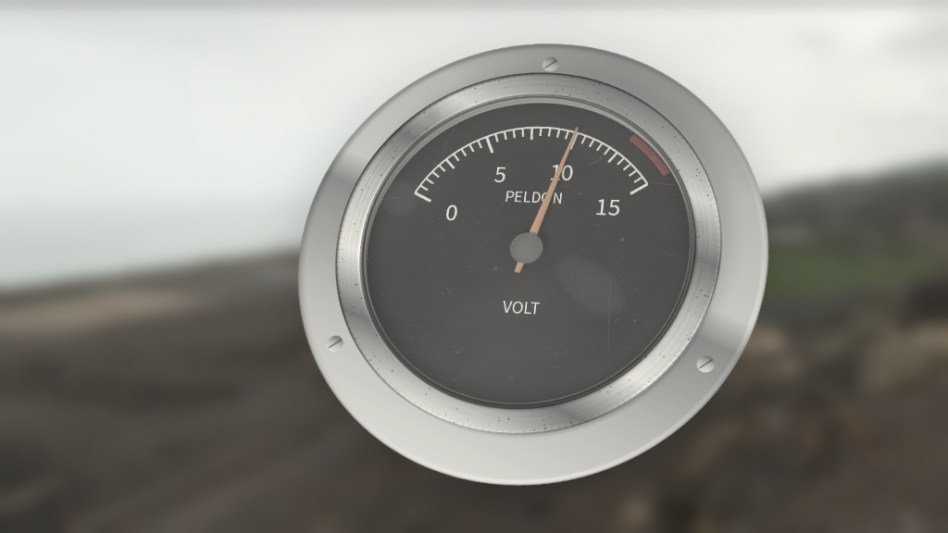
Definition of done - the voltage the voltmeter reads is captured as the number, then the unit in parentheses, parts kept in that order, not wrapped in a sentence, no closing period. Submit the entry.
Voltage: 10 (V)
